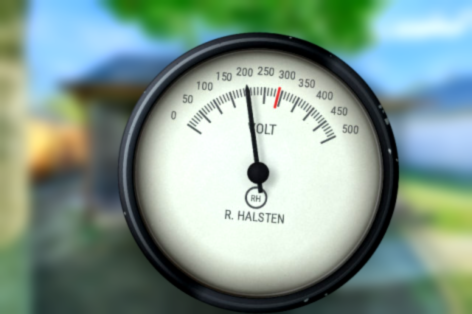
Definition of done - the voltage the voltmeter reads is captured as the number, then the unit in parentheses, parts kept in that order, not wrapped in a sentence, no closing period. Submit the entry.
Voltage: 200 (V)
